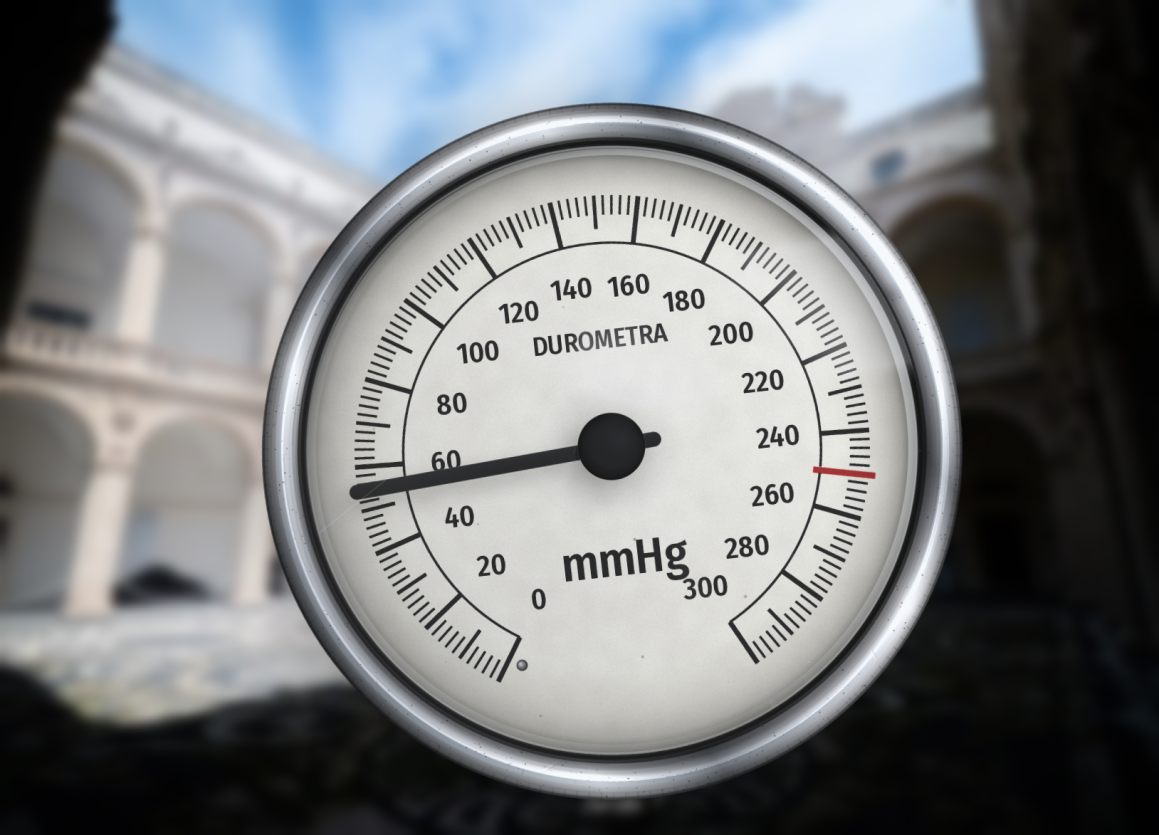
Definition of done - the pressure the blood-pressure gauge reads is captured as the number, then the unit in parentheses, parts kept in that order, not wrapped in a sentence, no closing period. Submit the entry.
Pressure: 54 (mmHg)
